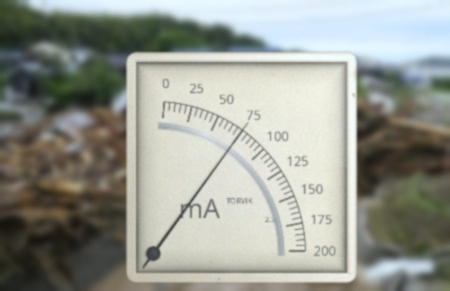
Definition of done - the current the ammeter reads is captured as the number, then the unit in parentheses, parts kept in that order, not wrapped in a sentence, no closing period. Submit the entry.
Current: 75 (mA)
